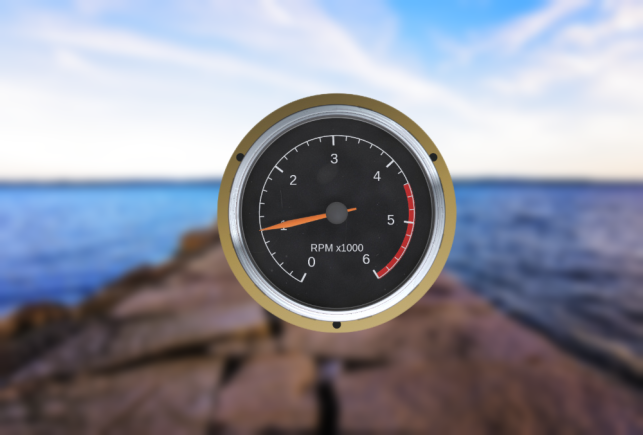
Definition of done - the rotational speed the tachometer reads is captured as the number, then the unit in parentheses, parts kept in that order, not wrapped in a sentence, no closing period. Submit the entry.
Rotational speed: 1000 (rpm)
